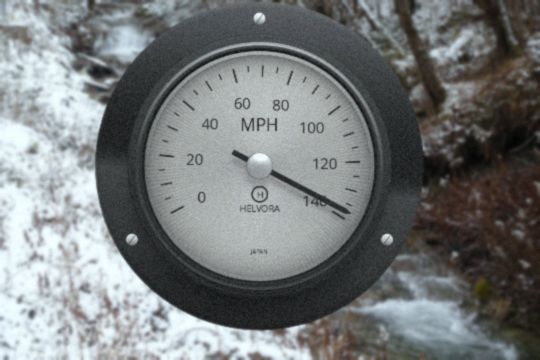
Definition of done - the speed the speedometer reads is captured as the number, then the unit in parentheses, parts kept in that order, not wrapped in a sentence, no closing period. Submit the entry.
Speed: 137.5 (mph)
